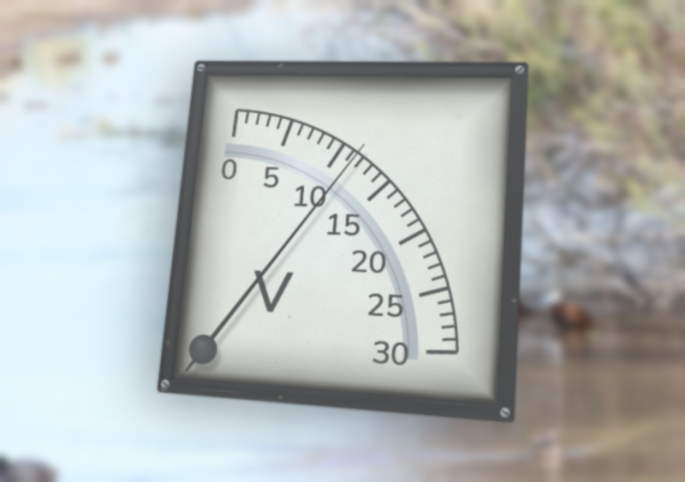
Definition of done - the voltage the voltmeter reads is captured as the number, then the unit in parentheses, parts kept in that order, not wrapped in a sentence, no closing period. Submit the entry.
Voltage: 11.5 (V)
